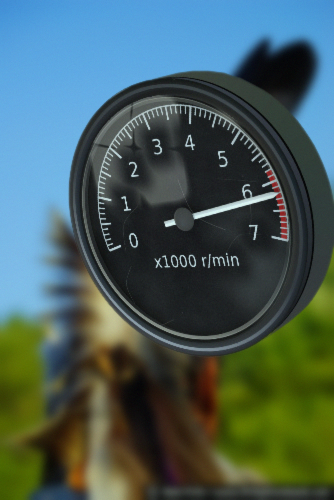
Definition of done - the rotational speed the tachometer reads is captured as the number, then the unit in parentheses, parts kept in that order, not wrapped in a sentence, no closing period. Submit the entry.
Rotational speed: 6200 (rpm)
